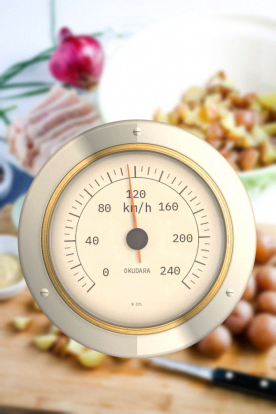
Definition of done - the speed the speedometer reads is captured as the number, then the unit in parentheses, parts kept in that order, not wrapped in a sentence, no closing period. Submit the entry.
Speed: 115 (km/h)
